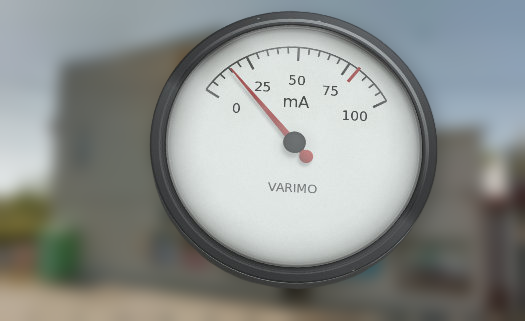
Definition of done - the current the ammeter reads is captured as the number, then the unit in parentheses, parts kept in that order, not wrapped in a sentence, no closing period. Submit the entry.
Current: 15 (mA)
